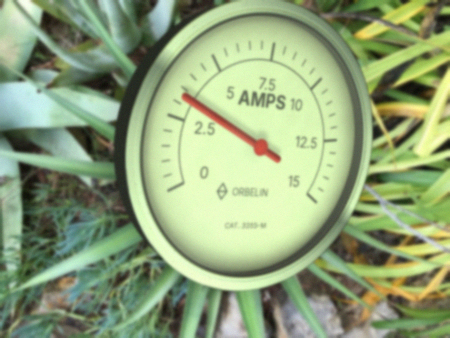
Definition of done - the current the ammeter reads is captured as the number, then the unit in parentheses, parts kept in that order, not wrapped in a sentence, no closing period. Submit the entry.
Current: 3.25 (A)
